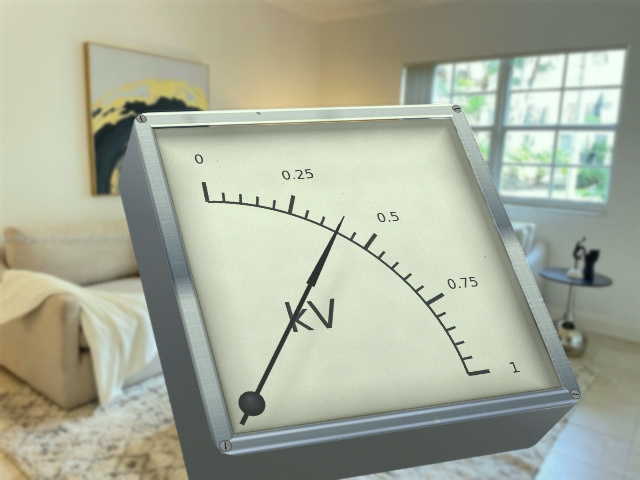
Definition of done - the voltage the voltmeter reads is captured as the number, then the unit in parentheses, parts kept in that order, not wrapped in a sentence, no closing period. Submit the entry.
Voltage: 0.4 (kV)
